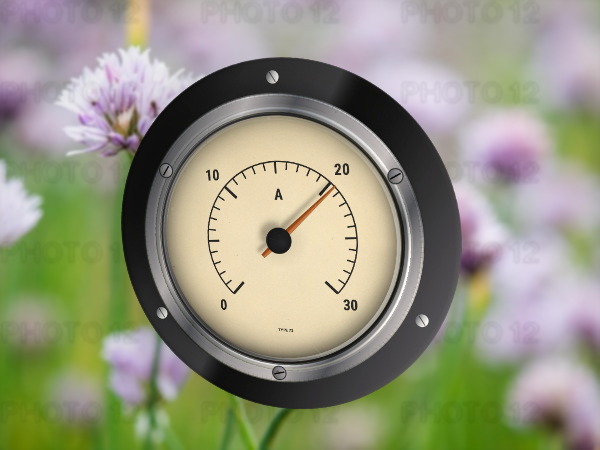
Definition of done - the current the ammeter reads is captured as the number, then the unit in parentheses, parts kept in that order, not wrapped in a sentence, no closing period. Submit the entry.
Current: 20.5 (A)
